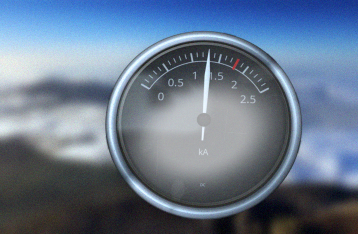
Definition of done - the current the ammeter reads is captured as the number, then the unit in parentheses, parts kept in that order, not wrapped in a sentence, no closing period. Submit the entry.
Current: 1.3 (kA)
